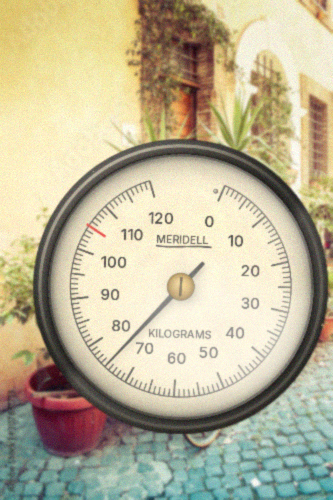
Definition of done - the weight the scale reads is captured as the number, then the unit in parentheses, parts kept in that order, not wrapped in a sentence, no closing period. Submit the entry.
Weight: 75 (kg)
